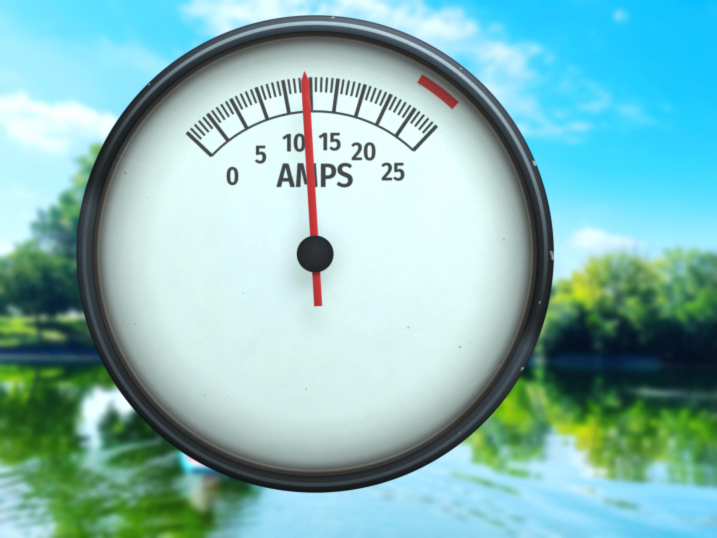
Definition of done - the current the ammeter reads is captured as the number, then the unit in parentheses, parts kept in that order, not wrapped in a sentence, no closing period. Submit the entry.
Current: 12 (A)
